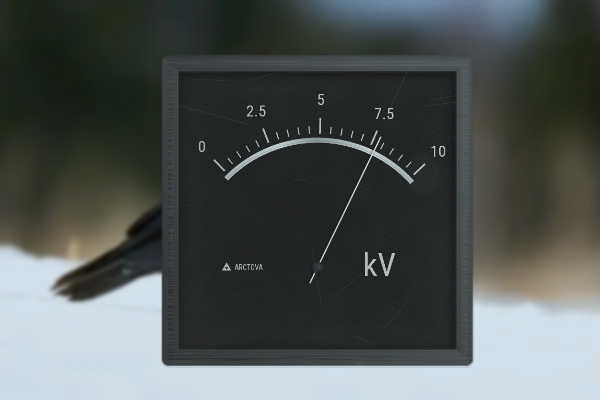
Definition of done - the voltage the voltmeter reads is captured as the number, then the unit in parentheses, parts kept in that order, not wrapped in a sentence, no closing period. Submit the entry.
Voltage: 7.75 (kV)
